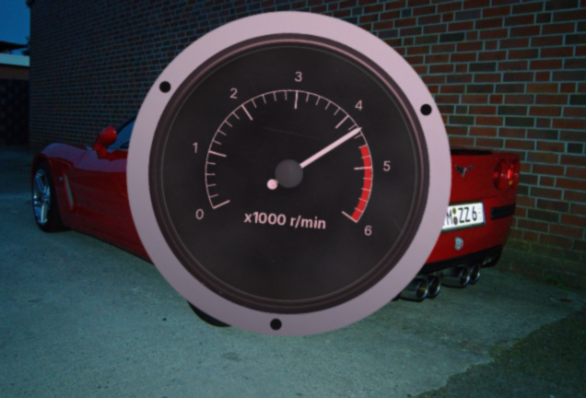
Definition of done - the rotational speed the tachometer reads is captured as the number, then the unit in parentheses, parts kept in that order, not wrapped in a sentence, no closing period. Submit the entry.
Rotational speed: 4300 (rpm)
